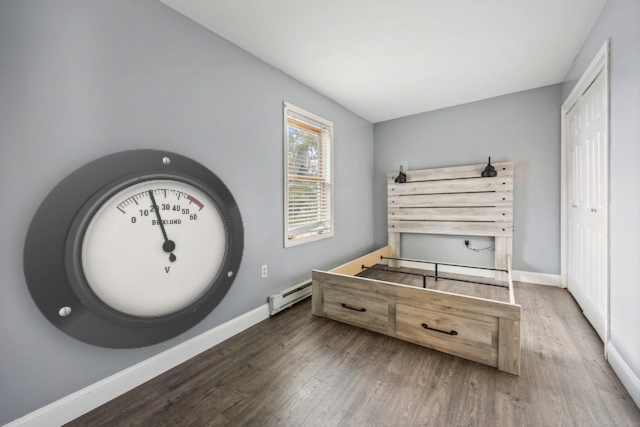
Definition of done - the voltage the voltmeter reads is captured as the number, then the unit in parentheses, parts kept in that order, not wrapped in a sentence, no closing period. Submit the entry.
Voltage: 20 (V)
